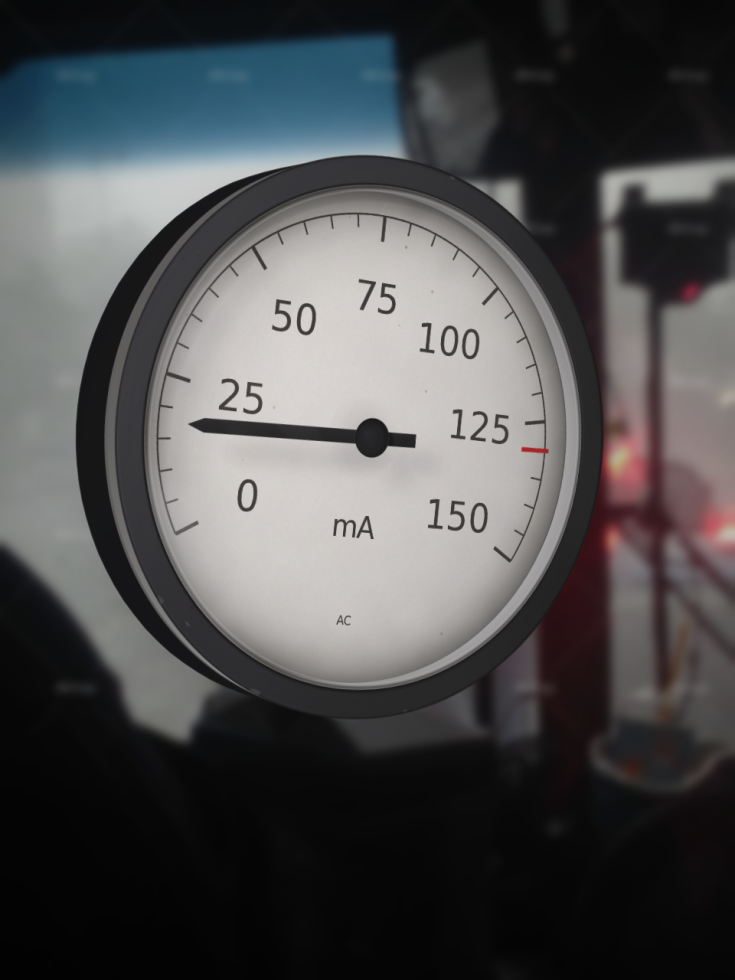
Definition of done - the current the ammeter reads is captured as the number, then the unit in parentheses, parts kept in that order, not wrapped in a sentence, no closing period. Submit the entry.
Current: 17.5 (mA)
